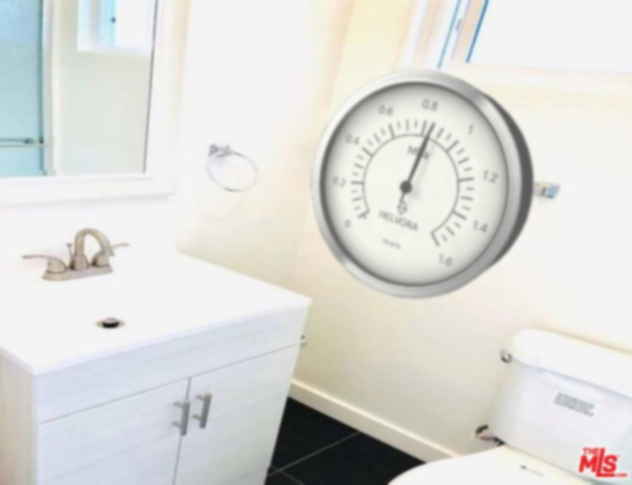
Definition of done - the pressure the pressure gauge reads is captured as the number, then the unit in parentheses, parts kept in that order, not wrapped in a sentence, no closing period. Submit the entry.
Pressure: 0.85 (MPa)
